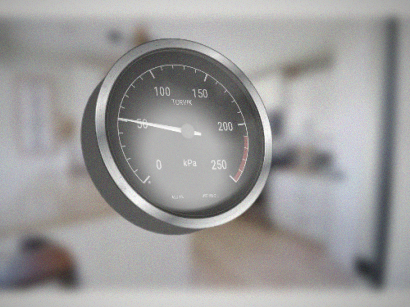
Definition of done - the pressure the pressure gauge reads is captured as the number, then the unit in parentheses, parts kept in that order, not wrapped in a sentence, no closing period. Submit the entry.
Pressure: 50 (kPa)
